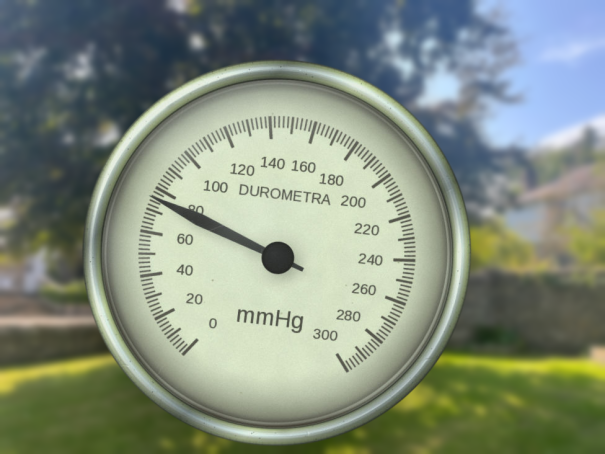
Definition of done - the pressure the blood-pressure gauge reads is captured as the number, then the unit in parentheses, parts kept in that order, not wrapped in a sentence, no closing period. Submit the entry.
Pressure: 76 (mmHg)
